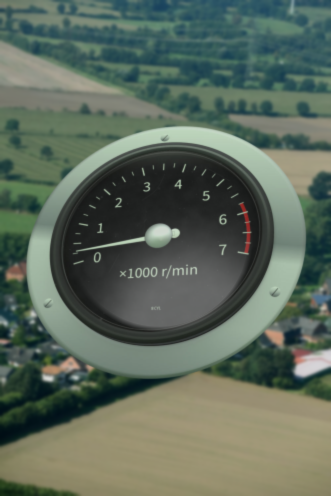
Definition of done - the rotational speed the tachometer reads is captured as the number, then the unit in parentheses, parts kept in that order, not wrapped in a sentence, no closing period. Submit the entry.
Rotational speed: 250 (rpm)
